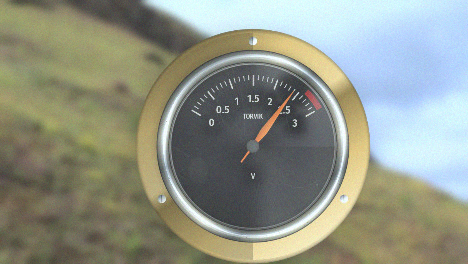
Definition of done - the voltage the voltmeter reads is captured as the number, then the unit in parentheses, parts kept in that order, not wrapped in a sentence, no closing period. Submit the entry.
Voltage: 2.4 (V)
